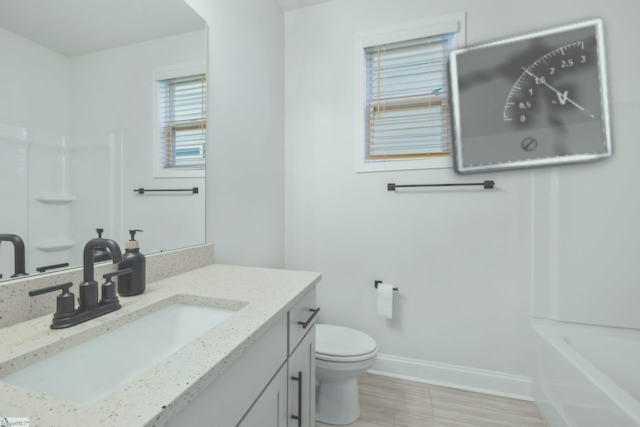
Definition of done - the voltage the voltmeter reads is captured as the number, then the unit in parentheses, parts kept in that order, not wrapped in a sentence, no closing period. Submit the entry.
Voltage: 1.5 (V)
